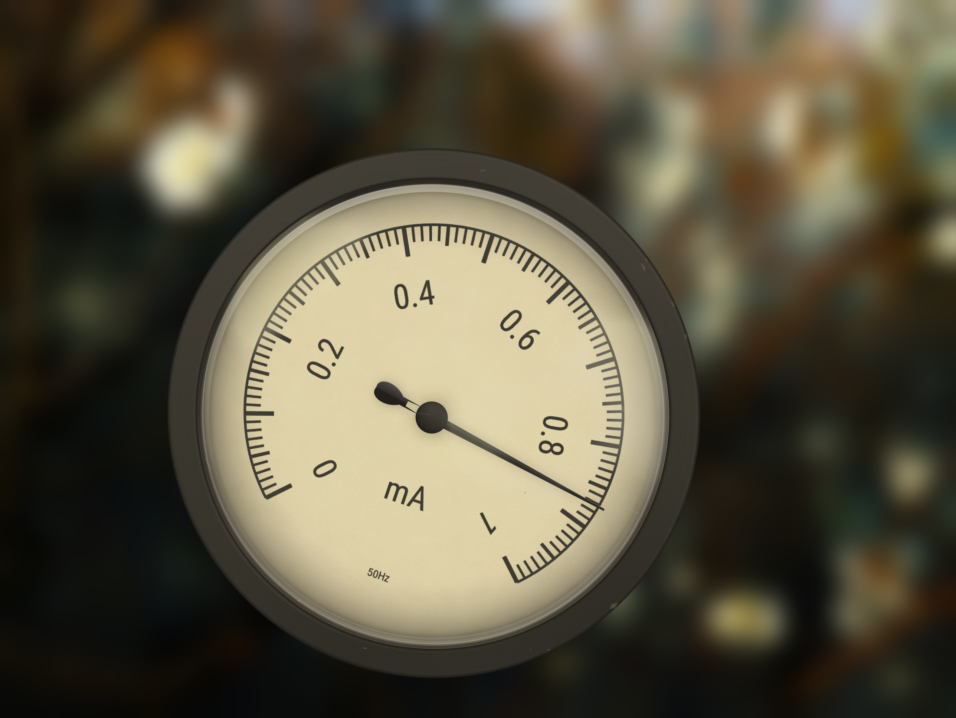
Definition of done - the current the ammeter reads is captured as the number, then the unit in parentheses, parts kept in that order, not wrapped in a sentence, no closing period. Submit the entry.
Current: 0.87 (mA)
